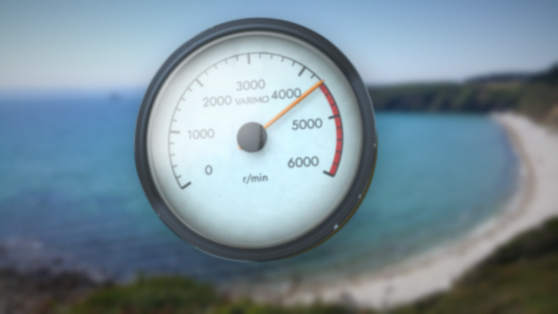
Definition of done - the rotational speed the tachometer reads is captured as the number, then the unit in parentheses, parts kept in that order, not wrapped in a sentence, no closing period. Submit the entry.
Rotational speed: 4400 (rpm)
